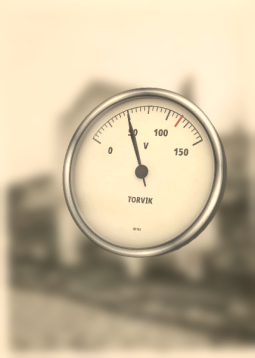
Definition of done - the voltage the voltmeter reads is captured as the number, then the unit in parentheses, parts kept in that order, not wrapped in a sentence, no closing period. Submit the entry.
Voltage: 50 (V)
